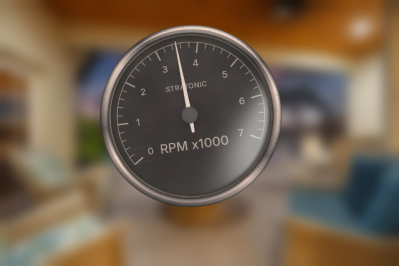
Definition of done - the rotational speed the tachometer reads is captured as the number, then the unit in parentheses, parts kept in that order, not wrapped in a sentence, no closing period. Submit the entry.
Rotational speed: 3500 (rpm)
